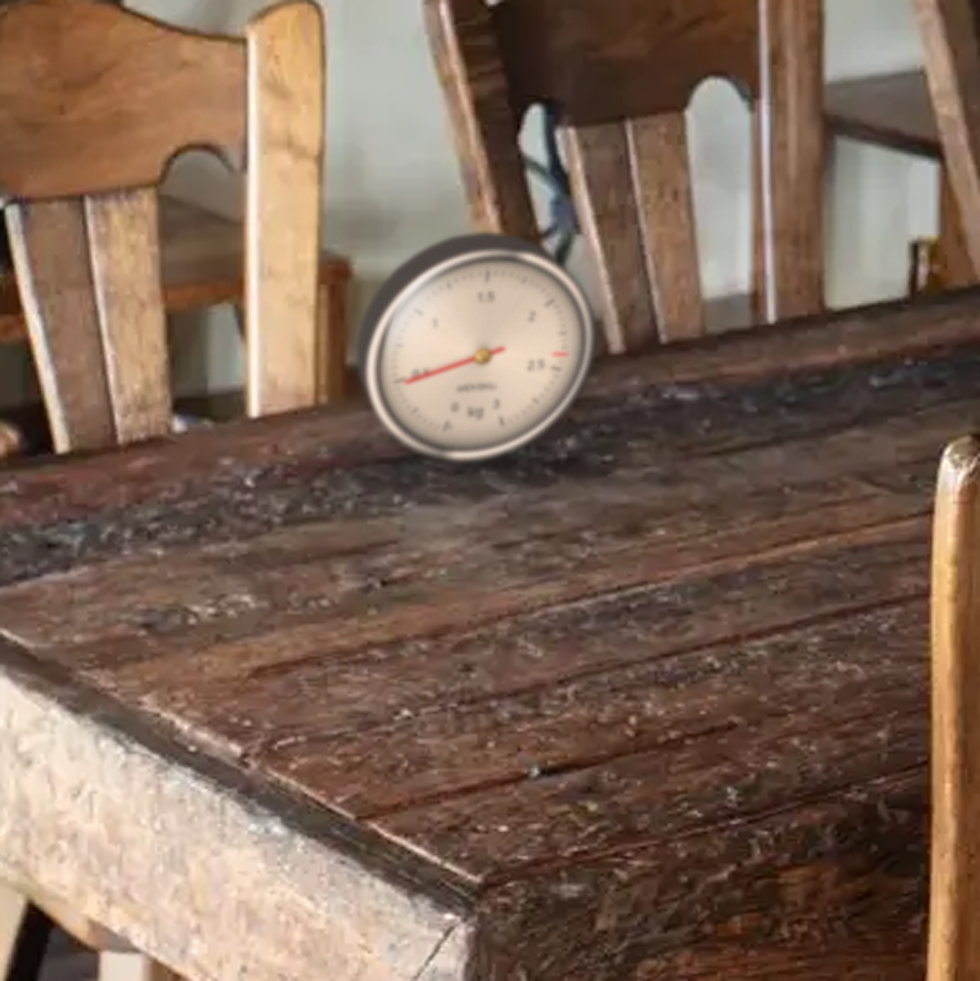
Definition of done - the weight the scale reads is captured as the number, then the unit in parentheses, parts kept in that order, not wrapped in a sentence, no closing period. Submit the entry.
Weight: 0.5 (kg)
